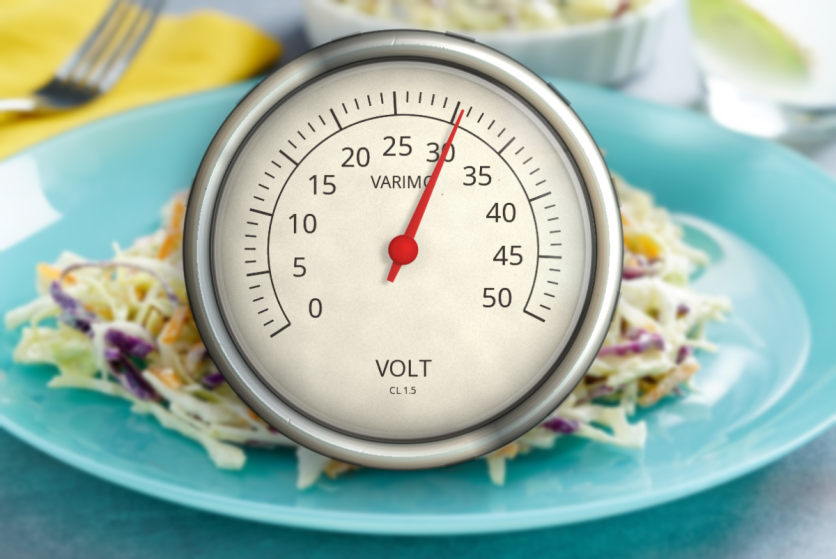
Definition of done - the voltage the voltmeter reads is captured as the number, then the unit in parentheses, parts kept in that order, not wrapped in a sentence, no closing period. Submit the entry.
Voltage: 30.5 (V)
